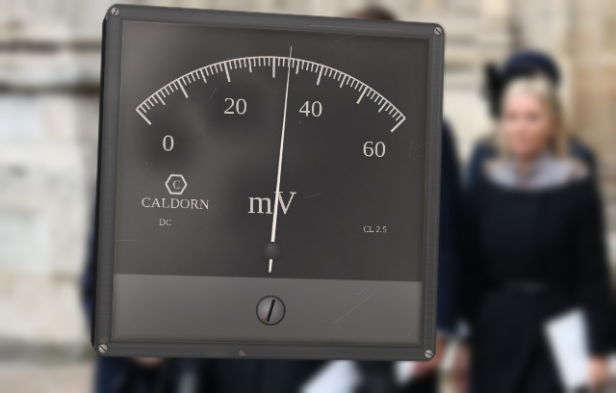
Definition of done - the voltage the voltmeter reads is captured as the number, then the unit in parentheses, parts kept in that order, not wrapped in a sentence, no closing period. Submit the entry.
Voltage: 33 (mV)
